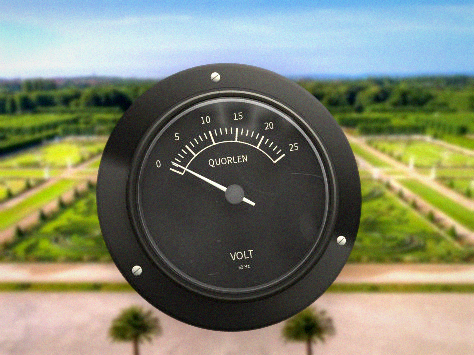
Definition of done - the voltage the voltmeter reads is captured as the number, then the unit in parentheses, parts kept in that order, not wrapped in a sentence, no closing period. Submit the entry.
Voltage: 1 (V)
